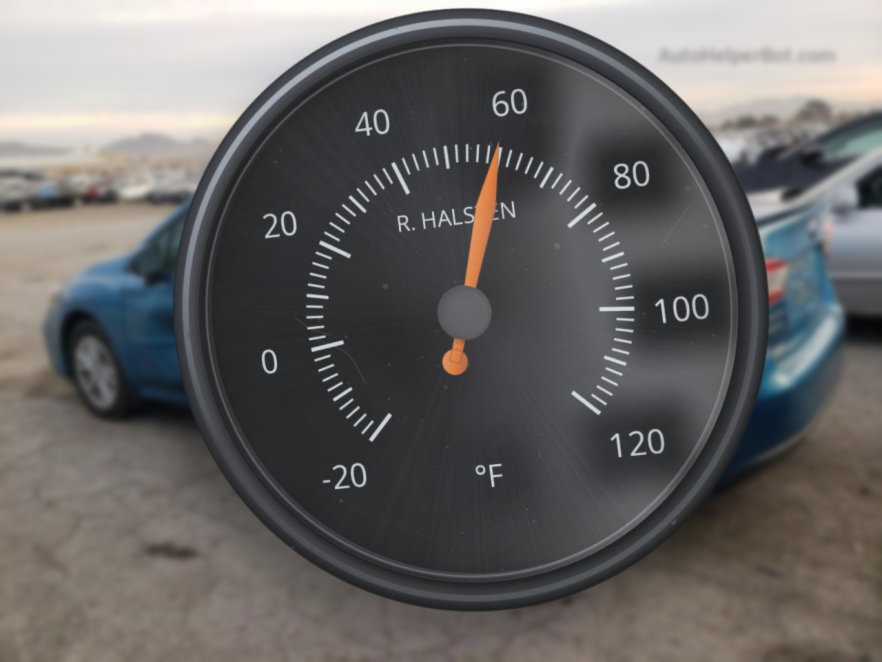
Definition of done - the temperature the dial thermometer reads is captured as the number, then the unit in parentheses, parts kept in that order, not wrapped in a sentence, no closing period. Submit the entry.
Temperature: 60 (°F)
